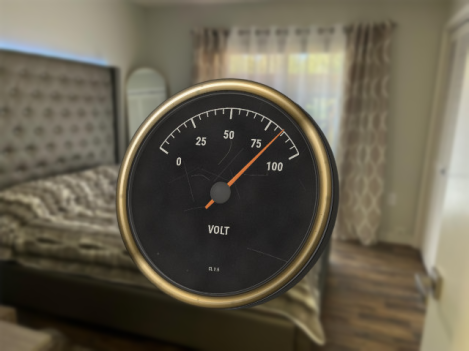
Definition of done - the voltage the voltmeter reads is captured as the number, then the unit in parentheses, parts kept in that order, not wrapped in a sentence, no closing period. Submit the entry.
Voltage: 85 (V)
